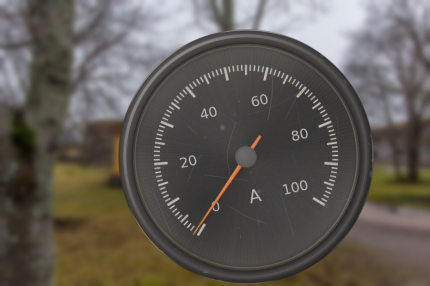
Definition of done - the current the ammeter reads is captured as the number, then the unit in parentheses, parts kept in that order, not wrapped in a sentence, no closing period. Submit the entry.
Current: 1 (A)
